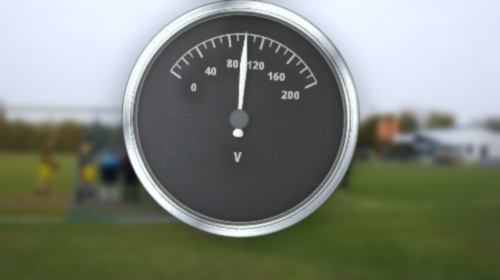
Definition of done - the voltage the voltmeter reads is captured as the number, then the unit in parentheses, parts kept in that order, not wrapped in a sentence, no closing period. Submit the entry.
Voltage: 100 (V)
